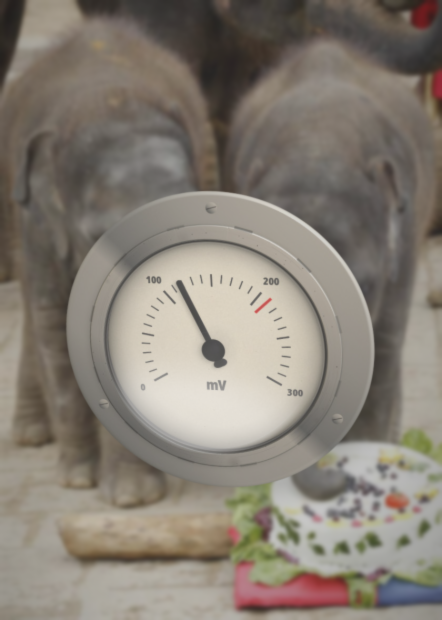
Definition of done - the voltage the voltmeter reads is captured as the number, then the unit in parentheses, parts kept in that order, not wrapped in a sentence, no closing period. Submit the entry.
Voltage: 120 (mV)
